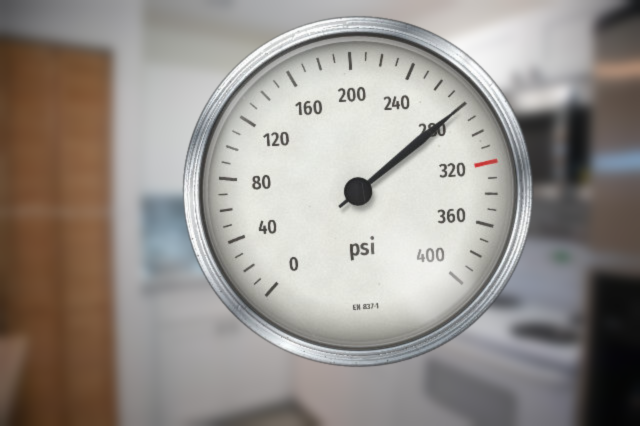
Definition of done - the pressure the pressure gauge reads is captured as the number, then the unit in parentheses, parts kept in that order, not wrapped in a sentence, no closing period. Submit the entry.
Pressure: 280 (psi)
